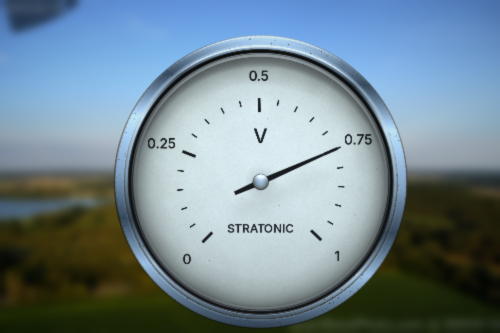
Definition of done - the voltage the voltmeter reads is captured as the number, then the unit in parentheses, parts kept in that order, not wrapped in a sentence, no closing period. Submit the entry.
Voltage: 0.75 (V)
